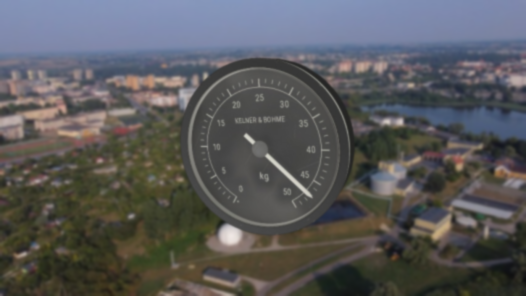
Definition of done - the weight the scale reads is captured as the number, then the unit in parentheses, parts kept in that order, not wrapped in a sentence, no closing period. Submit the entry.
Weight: 47 (kg)
